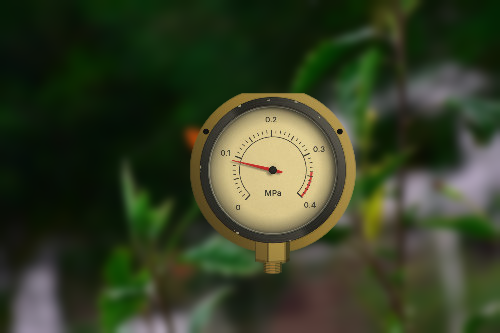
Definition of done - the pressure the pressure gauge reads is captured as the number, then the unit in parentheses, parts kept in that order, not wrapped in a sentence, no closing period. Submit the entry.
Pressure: 0.09 (MPa)
